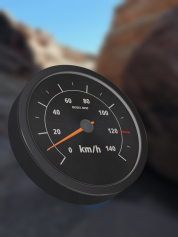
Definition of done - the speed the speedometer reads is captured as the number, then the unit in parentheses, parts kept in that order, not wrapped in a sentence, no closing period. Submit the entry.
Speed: 10 (km/h)
